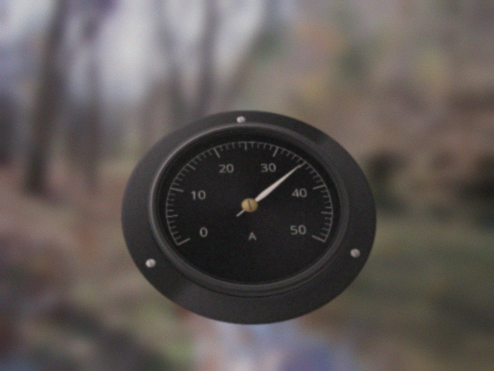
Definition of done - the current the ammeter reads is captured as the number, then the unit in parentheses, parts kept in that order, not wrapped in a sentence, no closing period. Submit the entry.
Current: 35 (A)
